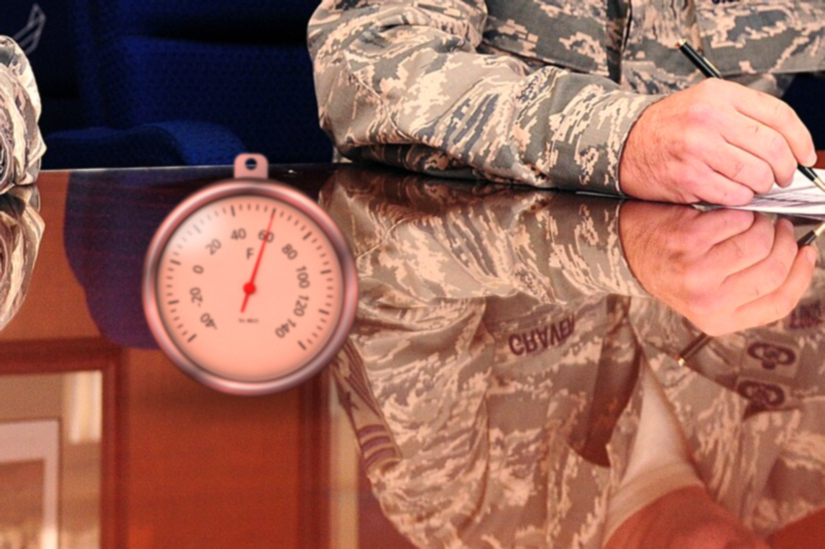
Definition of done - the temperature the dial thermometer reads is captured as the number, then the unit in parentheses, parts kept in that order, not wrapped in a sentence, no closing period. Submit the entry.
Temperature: 60 (°F)
